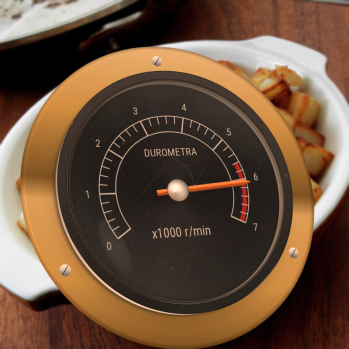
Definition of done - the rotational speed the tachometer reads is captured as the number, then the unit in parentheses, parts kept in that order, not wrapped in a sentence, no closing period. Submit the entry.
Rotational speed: 6100 (rpm)
